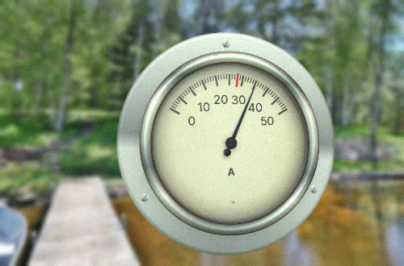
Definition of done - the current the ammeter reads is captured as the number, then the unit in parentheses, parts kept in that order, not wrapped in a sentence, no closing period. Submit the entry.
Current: 35 (A)
